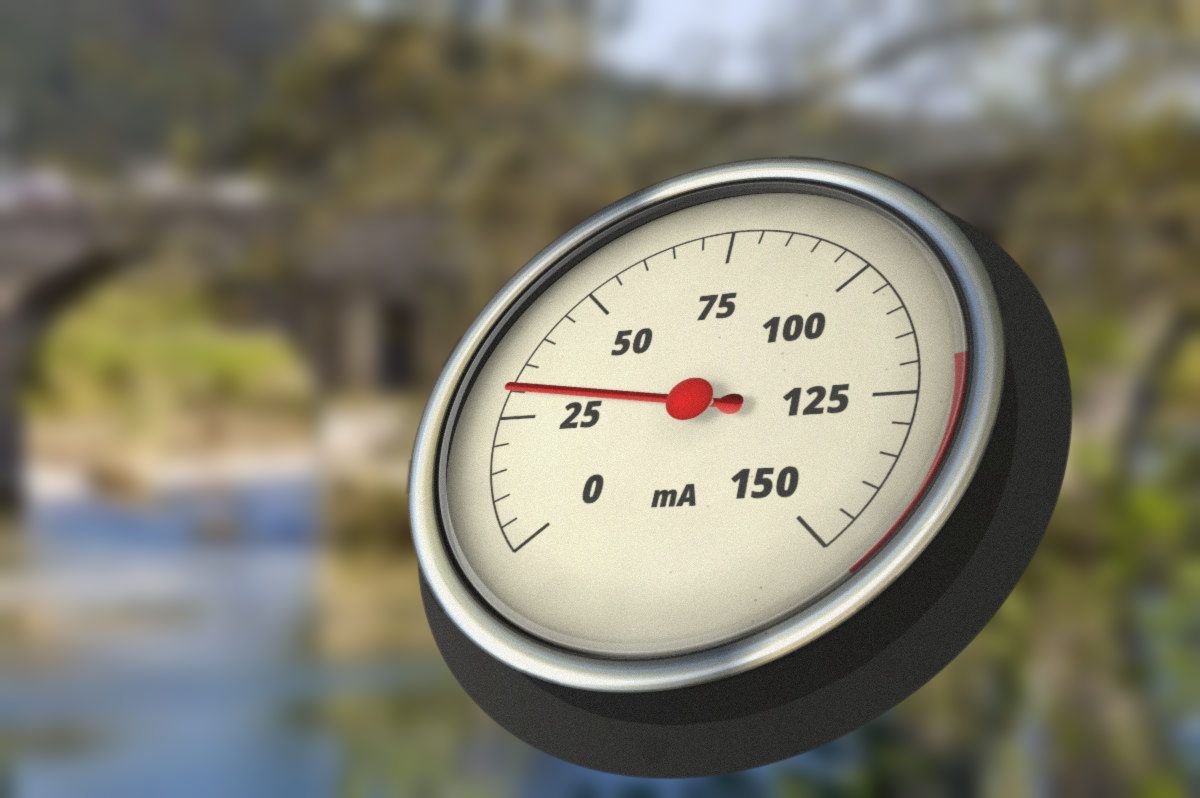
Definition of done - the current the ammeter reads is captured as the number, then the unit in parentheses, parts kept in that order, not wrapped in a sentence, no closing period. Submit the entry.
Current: 30 (mA)
